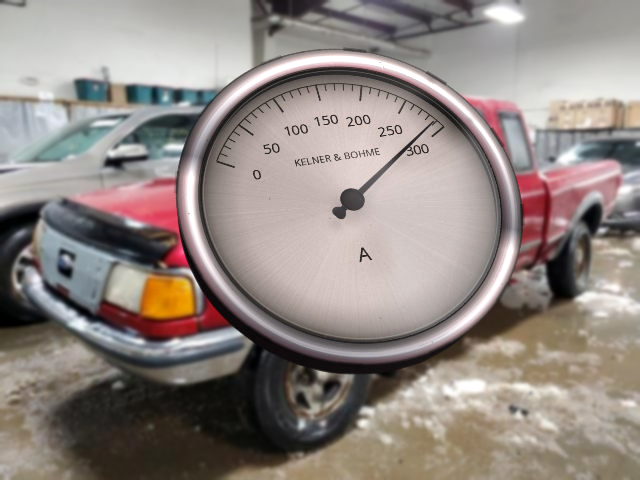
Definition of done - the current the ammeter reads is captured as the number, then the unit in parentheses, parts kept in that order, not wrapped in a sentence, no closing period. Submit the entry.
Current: 290 (A)
